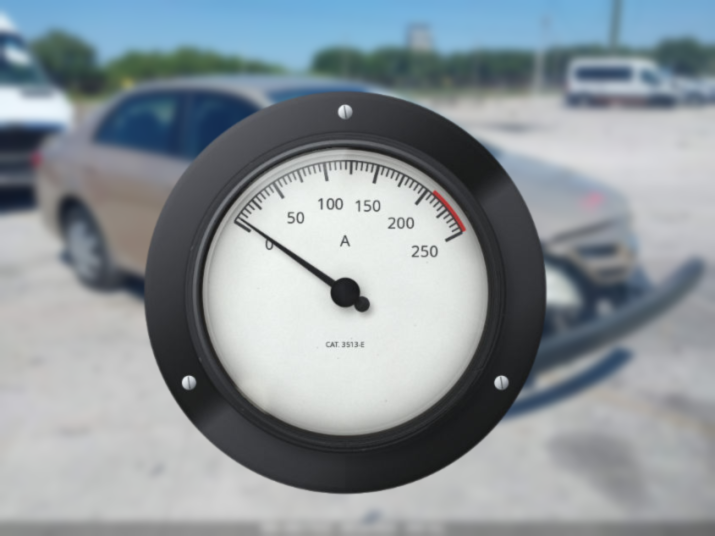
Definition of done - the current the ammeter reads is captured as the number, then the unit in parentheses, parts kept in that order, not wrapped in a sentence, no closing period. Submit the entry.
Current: 5 (A)
